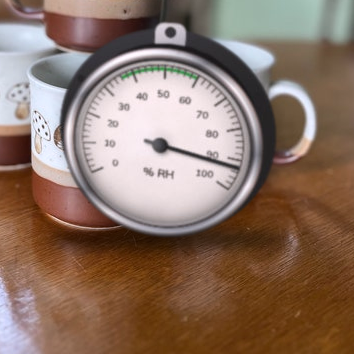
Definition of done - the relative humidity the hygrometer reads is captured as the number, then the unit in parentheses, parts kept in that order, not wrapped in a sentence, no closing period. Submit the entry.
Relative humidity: 92 (%)
